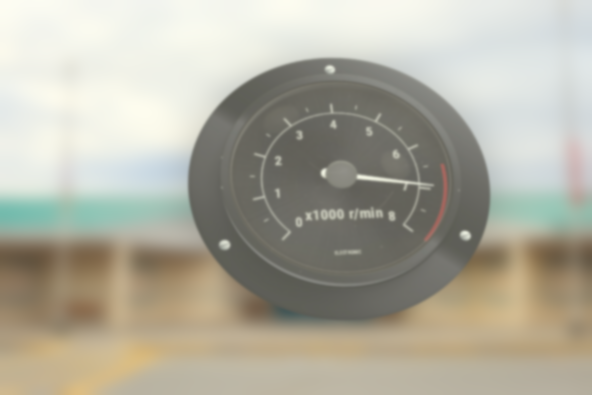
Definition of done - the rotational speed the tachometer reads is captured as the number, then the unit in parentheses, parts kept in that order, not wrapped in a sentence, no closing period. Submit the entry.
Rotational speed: 7000 (rpm)
